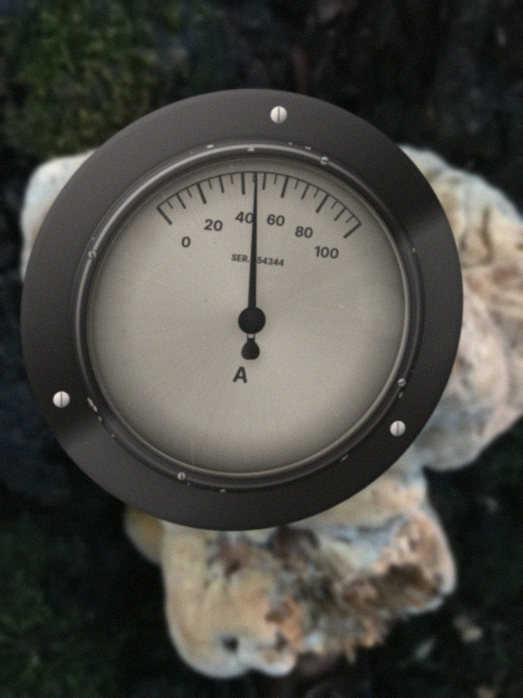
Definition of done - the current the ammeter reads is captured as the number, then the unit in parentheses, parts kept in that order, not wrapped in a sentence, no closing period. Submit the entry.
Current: 45 (A)
